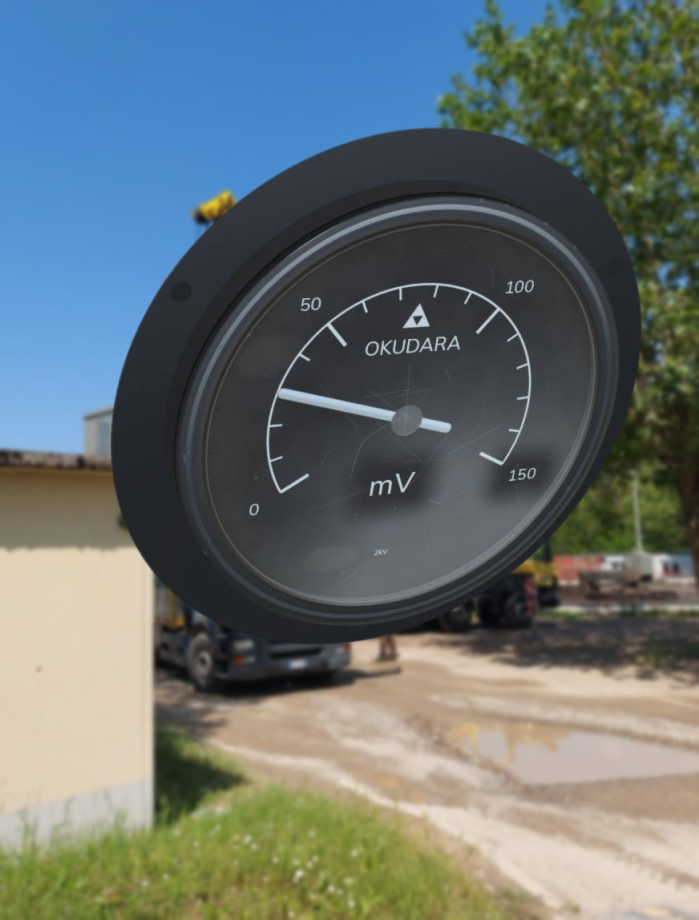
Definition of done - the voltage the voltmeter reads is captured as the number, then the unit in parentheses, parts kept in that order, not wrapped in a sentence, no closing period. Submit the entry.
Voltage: 30 (mV)
